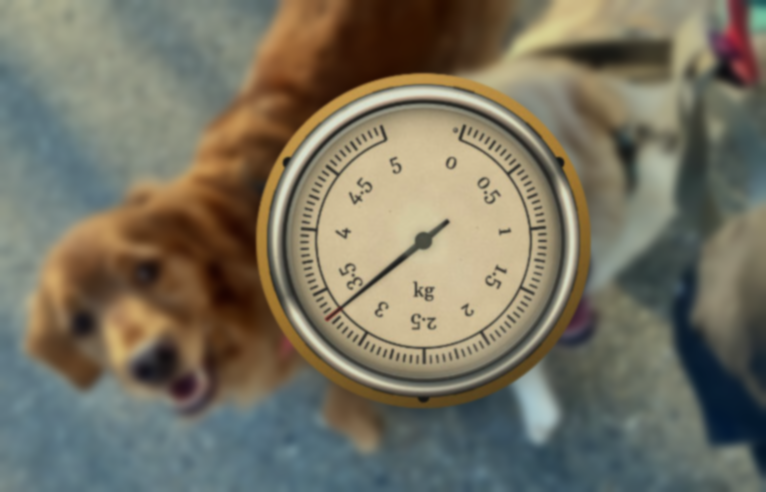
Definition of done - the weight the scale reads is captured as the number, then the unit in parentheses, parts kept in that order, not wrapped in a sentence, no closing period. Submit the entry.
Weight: 3.3 (kg)
